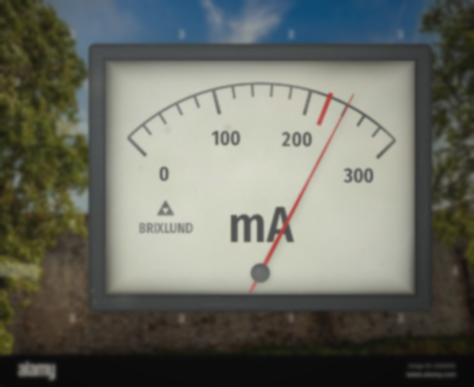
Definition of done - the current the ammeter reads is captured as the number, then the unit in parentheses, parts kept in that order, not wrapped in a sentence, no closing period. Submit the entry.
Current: 240 (mA)
